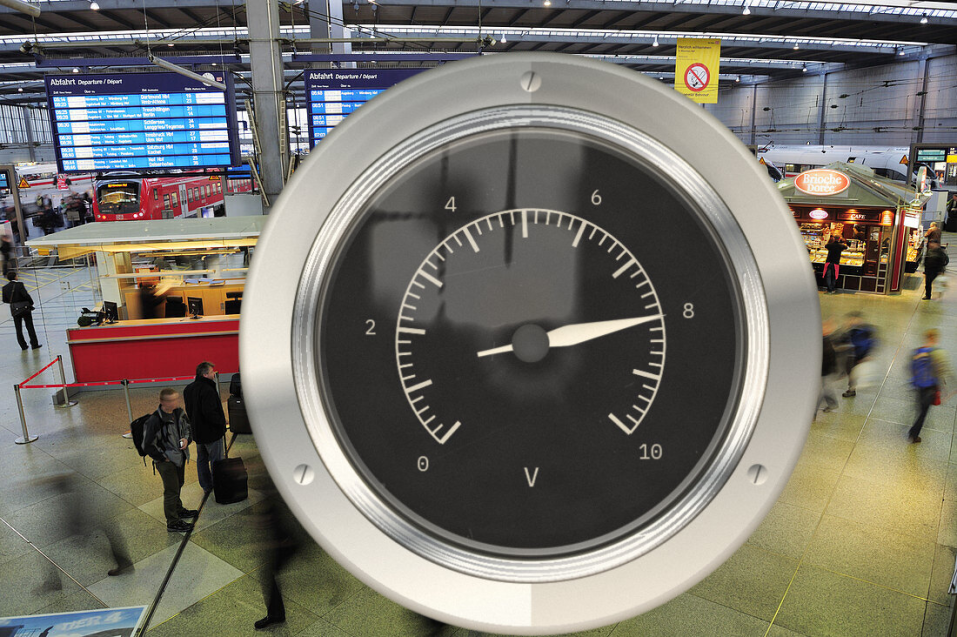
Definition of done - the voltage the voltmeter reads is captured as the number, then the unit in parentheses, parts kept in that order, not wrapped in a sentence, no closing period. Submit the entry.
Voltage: 8 (V)
